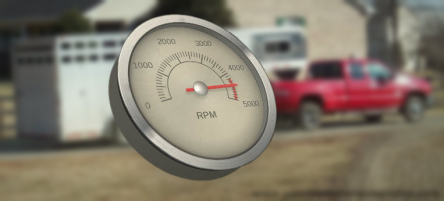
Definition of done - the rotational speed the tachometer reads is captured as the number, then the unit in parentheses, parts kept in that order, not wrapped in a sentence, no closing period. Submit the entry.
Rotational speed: 4500 (rpm)
